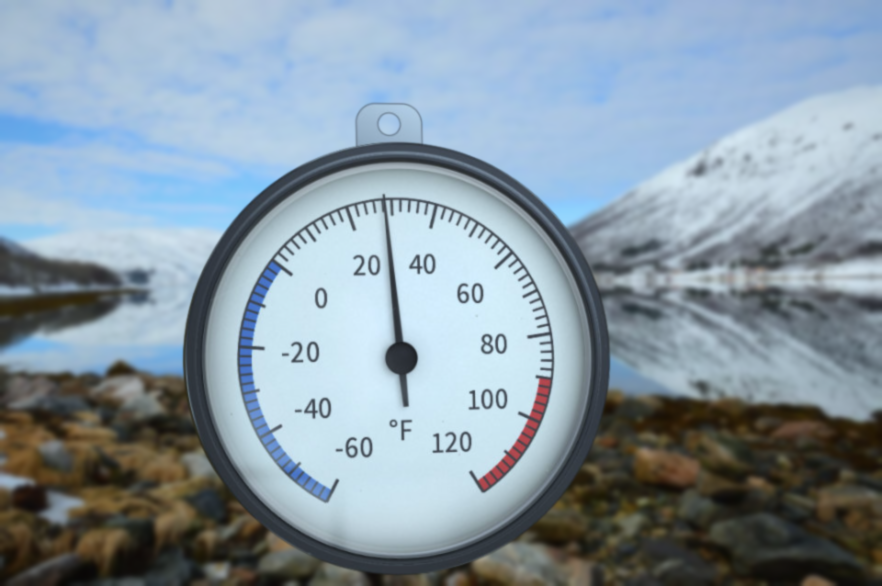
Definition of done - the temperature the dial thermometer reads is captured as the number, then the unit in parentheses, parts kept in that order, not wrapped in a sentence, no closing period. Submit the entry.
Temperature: 28 (°F)
